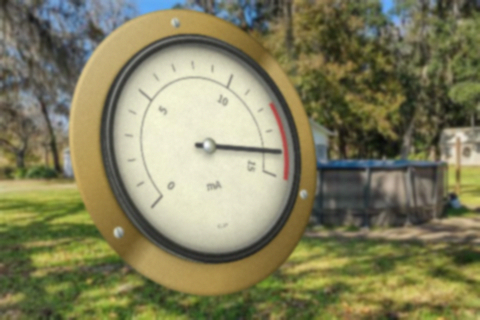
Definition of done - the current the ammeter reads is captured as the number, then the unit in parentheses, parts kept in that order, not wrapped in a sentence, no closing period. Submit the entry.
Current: 14 (mA)
